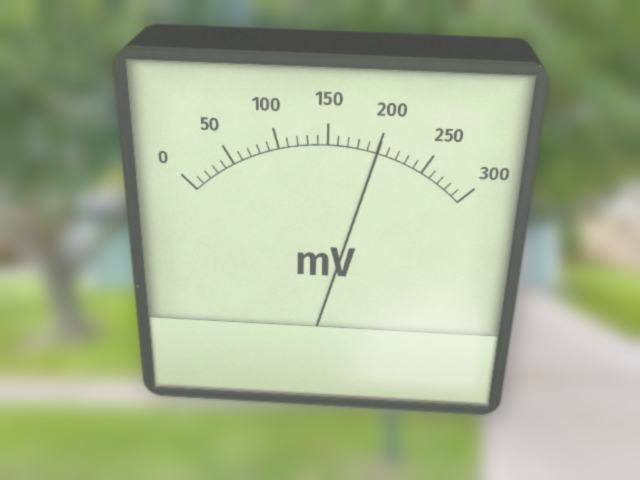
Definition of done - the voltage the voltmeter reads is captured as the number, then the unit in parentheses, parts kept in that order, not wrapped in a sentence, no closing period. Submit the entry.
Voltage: 200 (mV)
